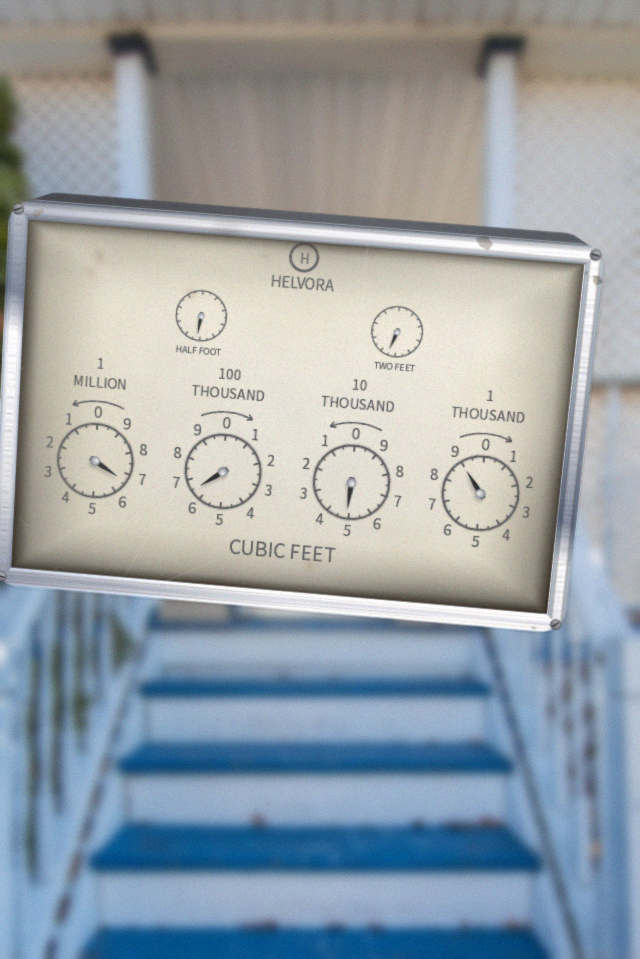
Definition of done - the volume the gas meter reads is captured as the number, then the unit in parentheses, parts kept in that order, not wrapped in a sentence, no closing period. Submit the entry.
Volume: 664900 (ft³)
